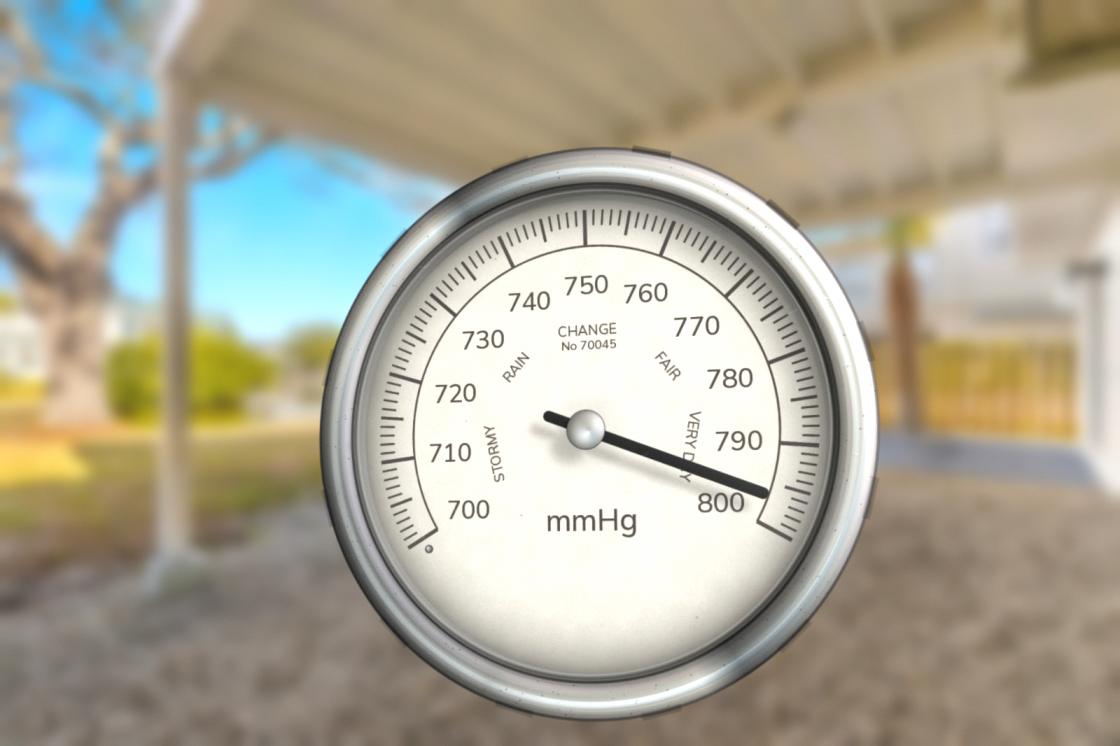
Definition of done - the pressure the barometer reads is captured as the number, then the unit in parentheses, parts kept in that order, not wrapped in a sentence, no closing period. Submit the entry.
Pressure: 796.5 (mmHg)
